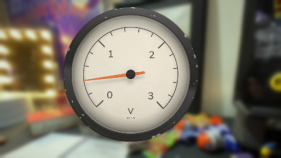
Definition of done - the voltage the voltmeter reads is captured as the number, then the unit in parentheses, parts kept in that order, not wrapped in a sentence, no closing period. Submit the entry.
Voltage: 0.4 (V)
